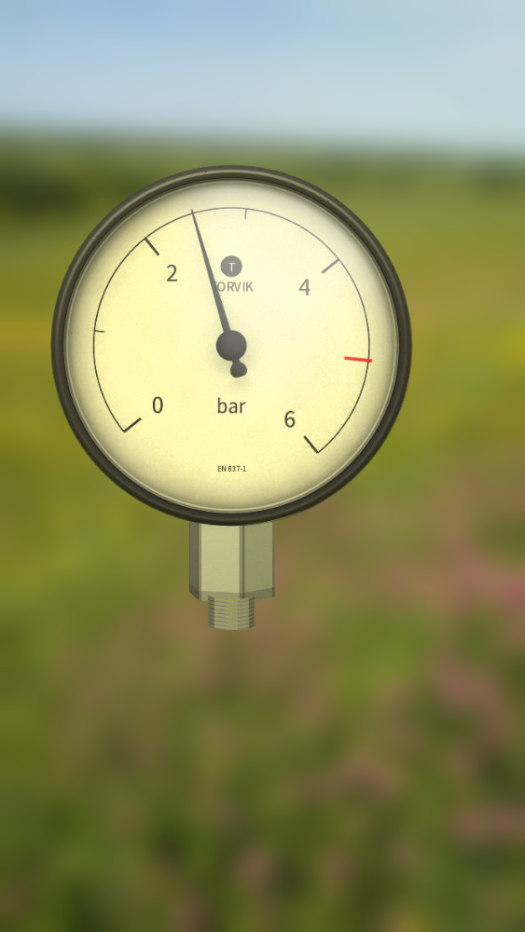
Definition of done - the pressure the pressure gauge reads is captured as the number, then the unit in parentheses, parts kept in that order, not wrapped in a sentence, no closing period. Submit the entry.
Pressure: 2.5 (bar)
